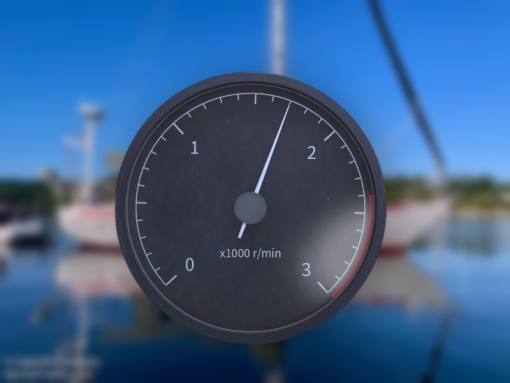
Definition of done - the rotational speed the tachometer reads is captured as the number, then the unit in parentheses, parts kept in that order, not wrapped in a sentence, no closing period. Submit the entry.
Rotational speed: 1700 (rpm)
